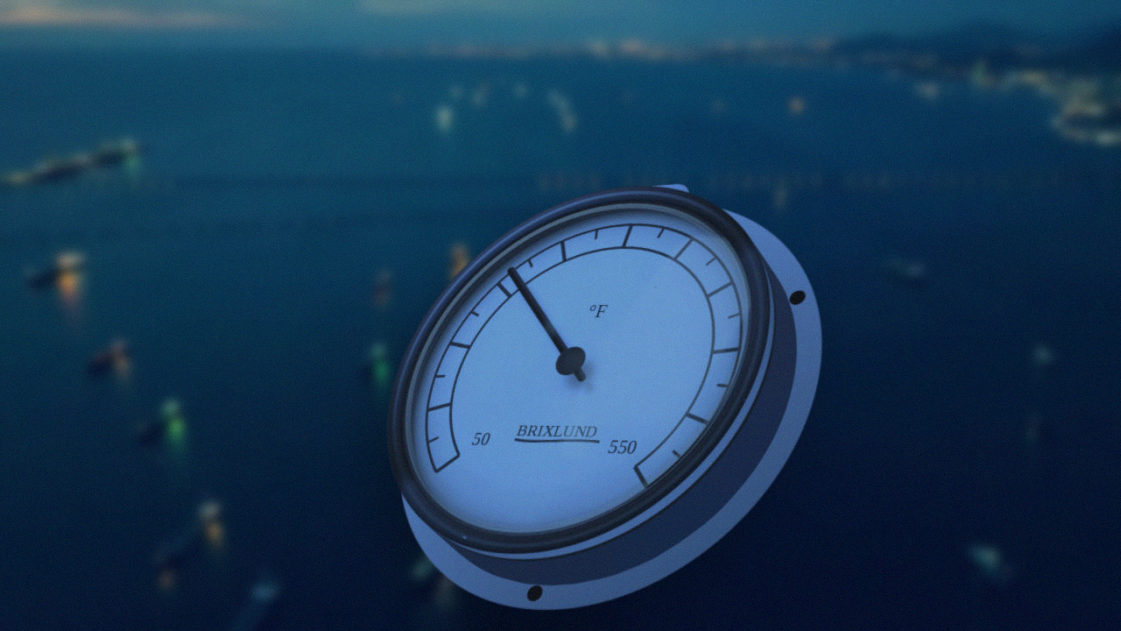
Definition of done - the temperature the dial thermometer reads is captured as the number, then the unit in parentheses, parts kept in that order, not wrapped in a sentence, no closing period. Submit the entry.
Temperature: 212.5 (°F)
